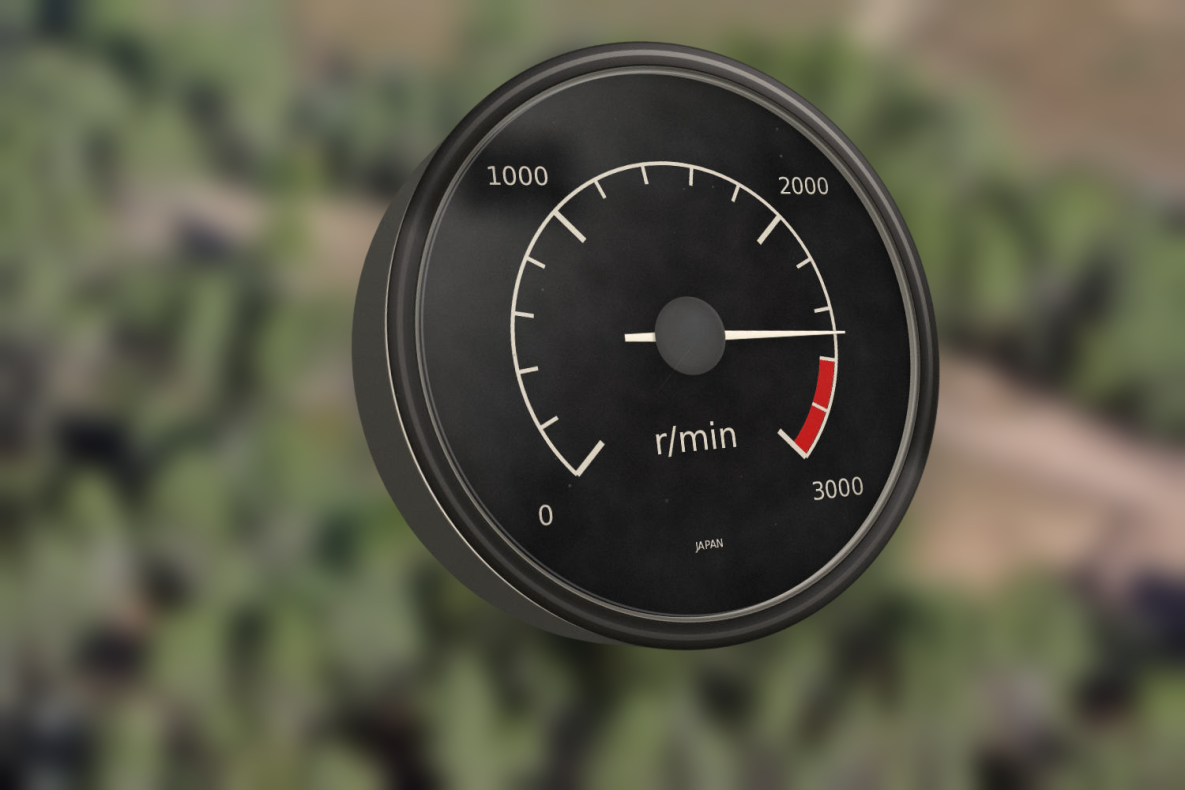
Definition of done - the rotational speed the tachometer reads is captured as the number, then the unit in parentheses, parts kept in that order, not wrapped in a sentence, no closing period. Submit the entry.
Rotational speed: 2500 (rpm)
